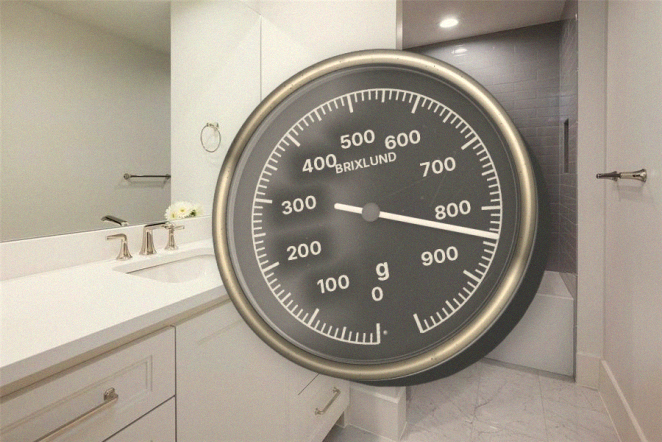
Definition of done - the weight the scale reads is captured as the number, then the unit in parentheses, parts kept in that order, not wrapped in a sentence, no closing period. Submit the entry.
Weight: 840 (g)
